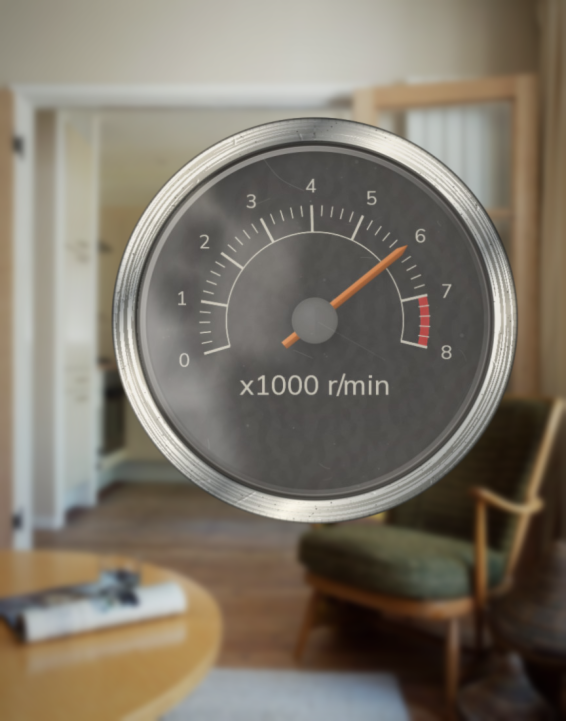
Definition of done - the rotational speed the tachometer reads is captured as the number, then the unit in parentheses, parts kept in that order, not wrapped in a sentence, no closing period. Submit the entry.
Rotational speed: 6000 (rpm)
